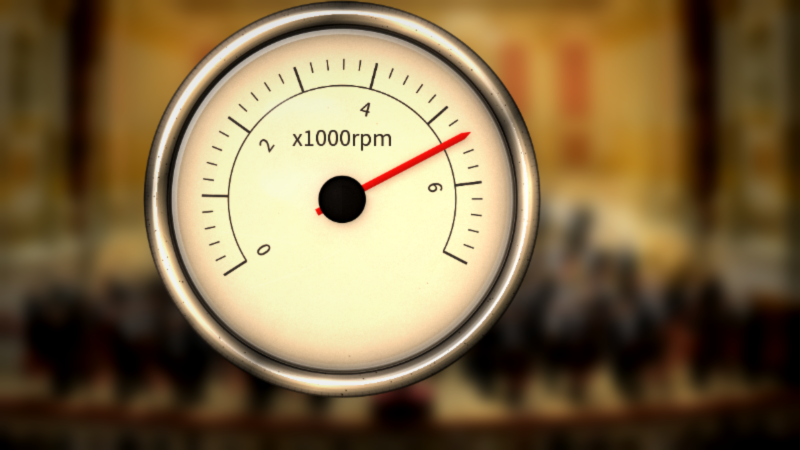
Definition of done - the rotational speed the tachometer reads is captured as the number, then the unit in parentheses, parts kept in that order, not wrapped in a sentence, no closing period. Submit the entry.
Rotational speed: 5400 (rpm)
